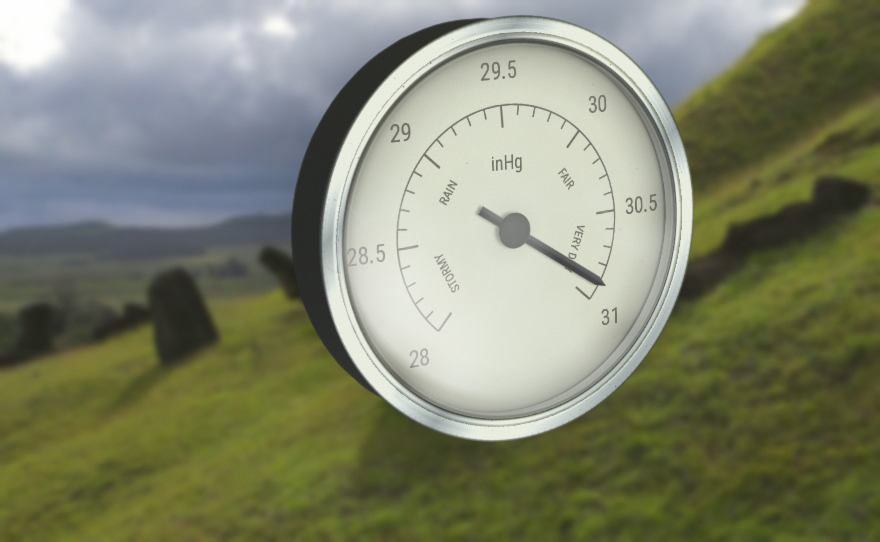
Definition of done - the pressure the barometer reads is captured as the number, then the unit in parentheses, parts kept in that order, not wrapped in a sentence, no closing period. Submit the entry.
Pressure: 30.9 (inHg)
